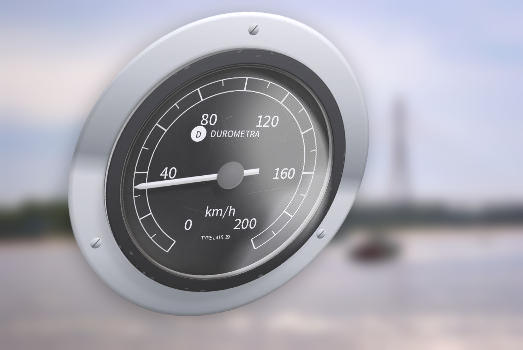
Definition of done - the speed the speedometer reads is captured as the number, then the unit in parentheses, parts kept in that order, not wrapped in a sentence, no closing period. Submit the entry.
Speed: 35 (km/h)
